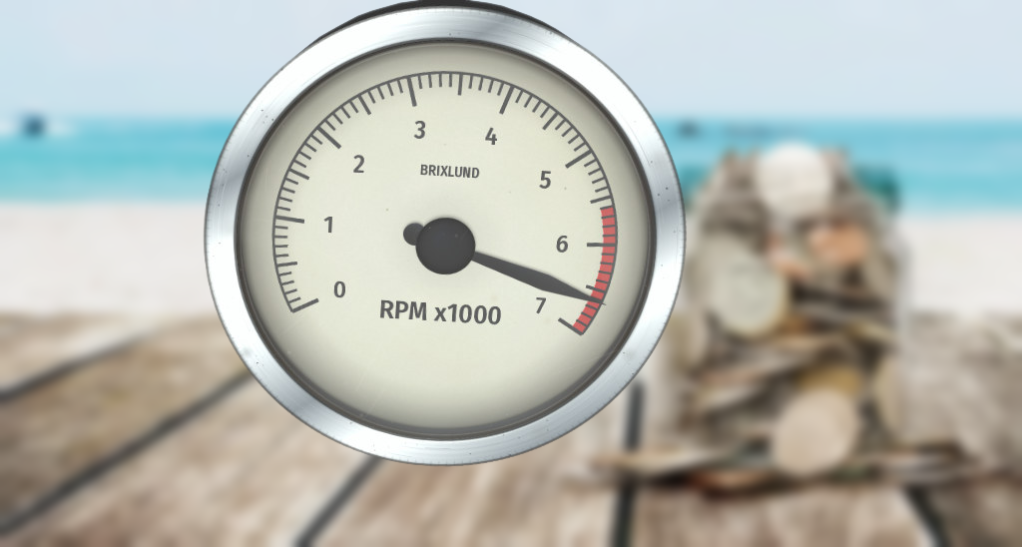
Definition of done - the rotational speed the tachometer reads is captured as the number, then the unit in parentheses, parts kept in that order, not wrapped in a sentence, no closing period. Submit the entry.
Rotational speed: 6600 (rpm)
